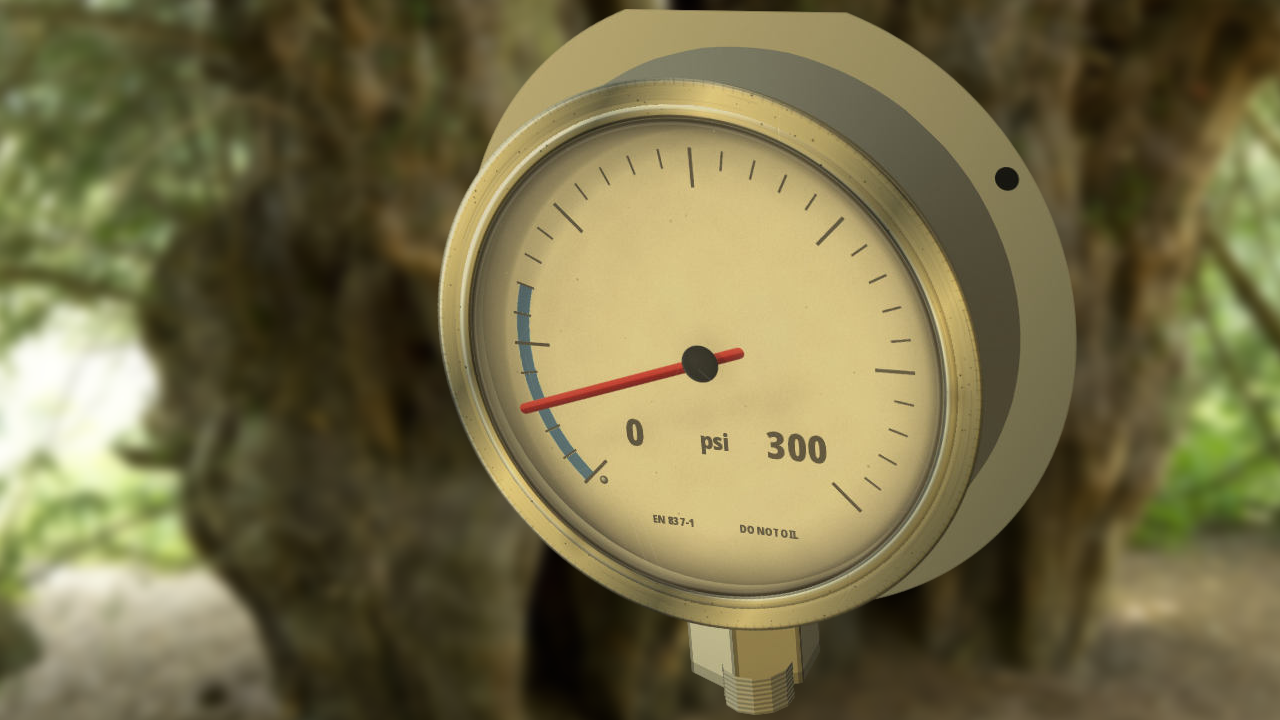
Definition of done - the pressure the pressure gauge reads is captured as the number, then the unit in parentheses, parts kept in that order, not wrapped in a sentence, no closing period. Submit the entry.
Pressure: 30 (psi)
